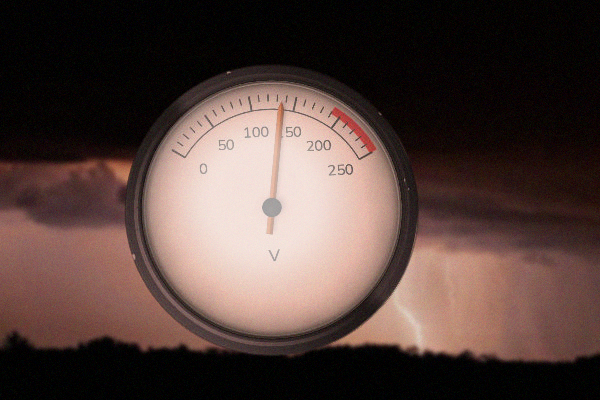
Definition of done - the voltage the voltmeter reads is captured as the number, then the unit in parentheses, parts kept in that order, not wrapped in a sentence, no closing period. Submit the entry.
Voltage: 135 (V)
